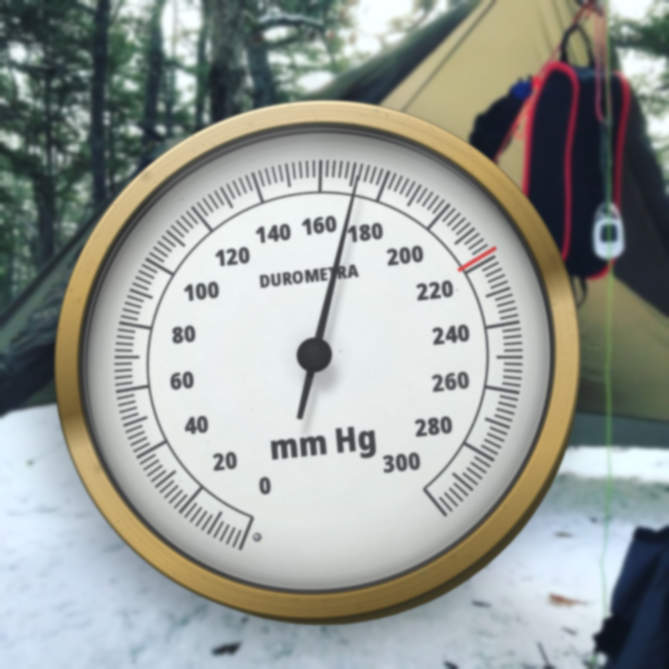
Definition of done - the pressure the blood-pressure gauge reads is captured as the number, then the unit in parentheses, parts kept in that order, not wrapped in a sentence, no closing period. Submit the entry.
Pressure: 172 (mmHg)
